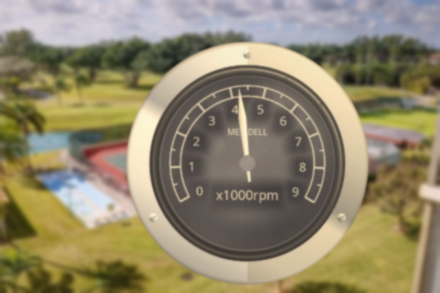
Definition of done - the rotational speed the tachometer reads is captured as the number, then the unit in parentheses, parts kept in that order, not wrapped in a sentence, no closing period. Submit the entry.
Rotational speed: 4250 (rpm)
